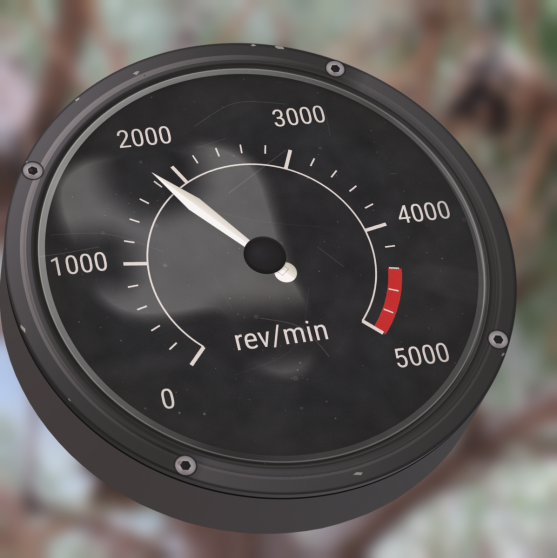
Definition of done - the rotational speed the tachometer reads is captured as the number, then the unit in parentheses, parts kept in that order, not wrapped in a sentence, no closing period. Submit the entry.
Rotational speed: 1800 (rpm)
